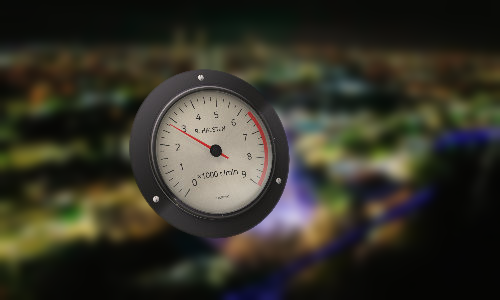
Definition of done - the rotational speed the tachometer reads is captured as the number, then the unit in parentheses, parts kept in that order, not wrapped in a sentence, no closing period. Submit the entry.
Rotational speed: 2750 (rpm)
